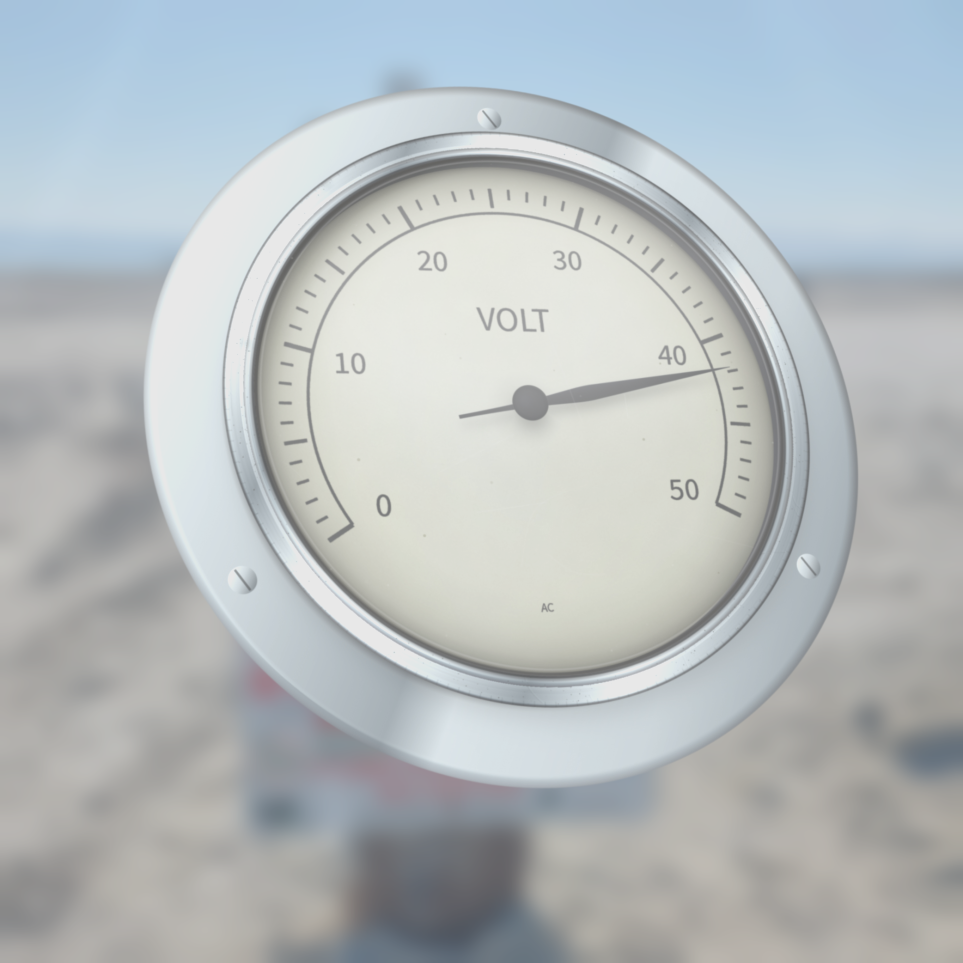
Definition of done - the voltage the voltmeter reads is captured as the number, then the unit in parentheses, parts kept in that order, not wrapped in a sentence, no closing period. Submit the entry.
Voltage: 42 (V)
